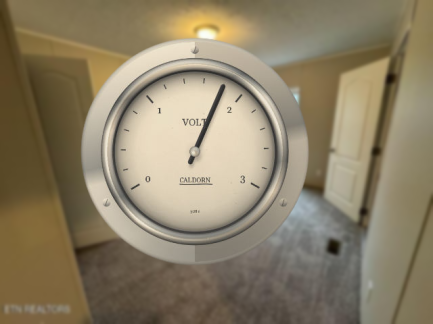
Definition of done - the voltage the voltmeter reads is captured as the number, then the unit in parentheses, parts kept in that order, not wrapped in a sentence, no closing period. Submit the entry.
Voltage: 1.8 (V)
